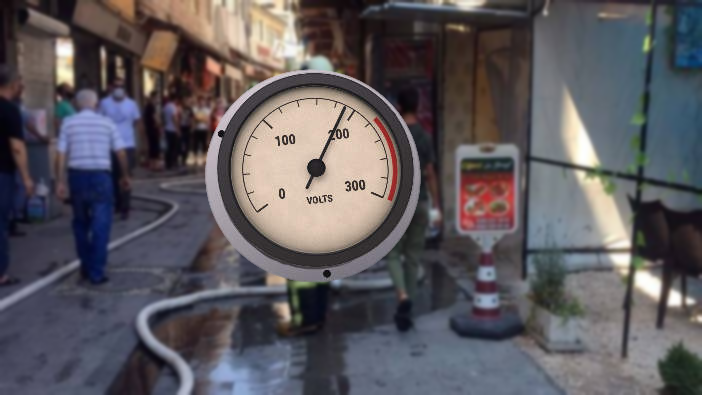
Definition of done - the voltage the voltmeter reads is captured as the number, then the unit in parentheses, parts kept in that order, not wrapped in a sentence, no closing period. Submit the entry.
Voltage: 190 (V)
